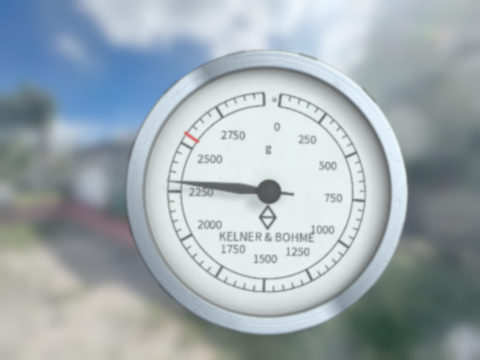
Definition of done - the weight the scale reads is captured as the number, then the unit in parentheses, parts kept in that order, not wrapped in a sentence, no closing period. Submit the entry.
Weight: 2300 (g)
